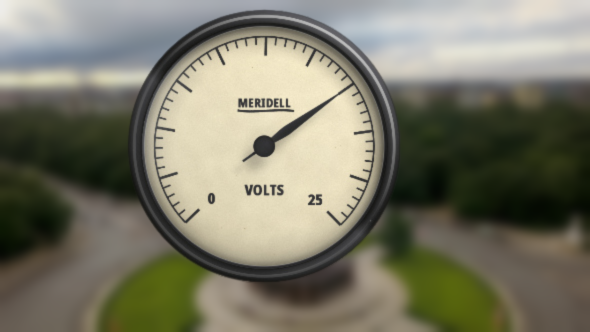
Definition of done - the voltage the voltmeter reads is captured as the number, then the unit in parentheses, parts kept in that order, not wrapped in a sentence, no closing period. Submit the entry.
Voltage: 17.5 (V)
